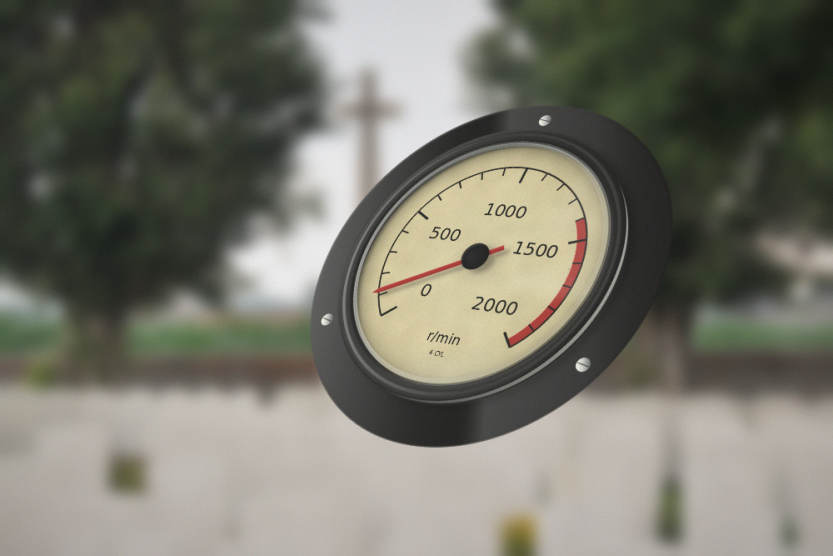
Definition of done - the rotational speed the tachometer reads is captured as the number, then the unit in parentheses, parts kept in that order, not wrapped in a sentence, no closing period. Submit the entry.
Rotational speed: 100 (rpm)
